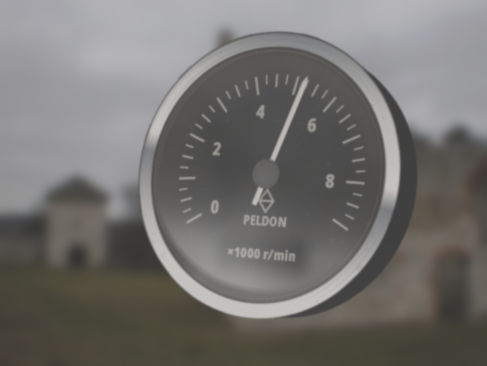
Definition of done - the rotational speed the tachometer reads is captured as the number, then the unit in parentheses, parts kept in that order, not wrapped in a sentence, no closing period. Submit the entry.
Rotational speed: 5250 (rpm)
